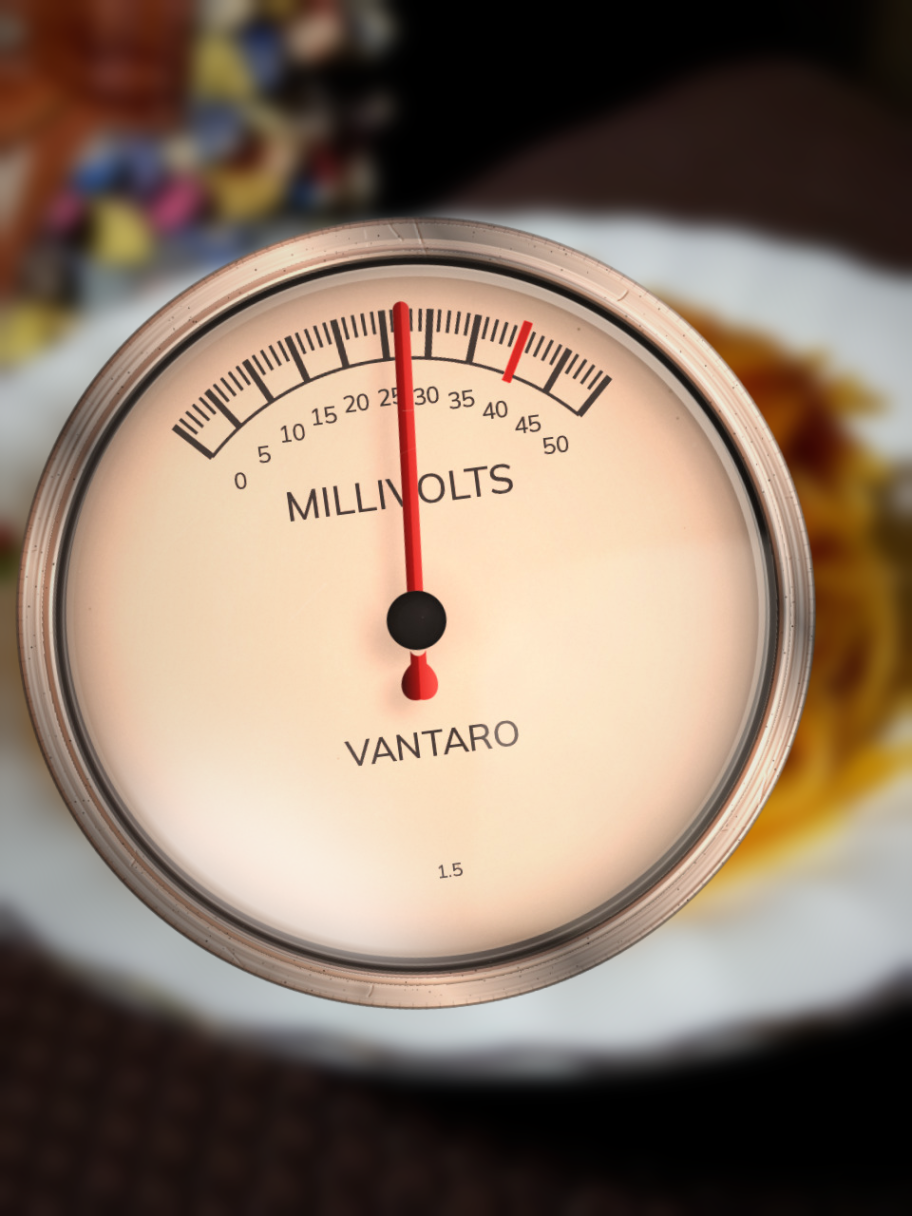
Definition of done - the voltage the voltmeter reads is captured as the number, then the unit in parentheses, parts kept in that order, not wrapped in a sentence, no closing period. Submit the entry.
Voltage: 27 (mV)
